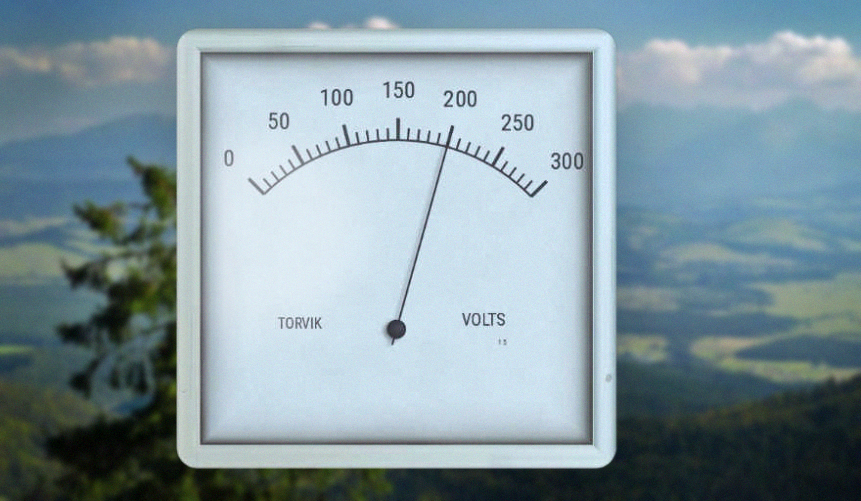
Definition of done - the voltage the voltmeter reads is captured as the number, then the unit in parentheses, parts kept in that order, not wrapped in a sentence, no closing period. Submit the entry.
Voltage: 200 (V)
